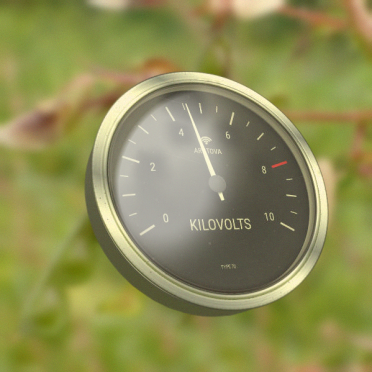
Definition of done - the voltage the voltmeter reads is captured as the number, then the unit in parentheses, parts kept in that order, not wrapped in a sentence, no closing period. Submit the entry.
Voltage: 4.5 (kV)
